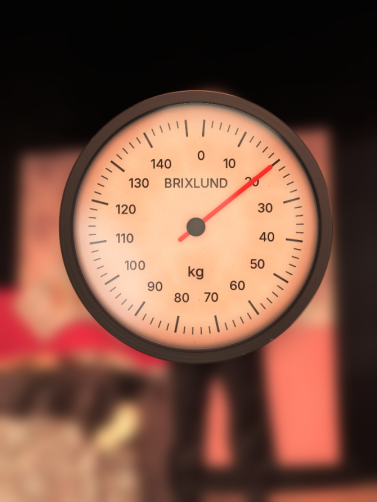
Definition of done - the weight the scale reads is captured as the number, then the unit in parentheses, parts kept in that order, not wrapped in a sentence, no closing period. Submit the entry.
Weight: 20 (kg)
